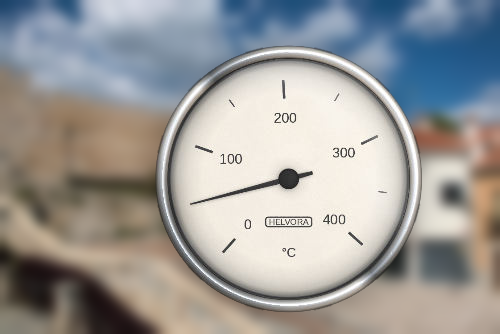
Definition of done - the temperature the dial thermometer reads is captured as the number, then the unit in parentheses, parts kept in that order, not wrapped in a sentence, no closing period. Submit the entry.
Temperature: 50 (°C)
